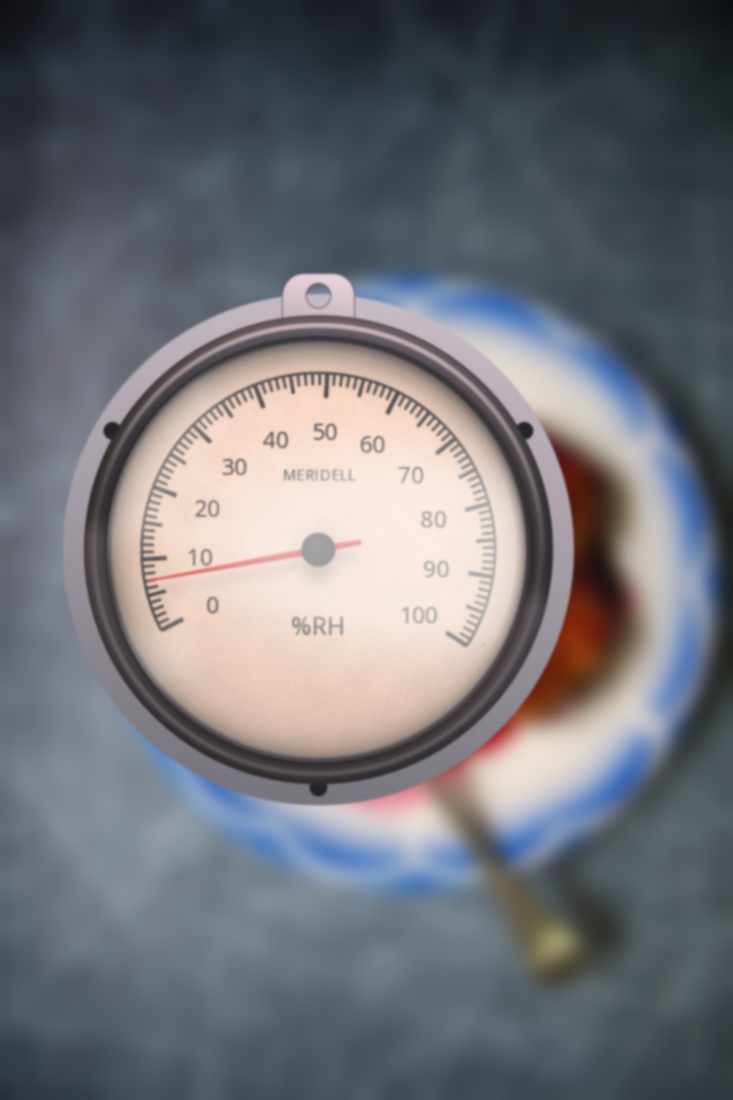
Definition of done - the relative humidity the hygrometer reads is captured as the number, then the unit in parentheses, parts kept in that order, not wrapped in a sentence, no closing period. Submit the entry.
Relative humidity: 7 (%)
